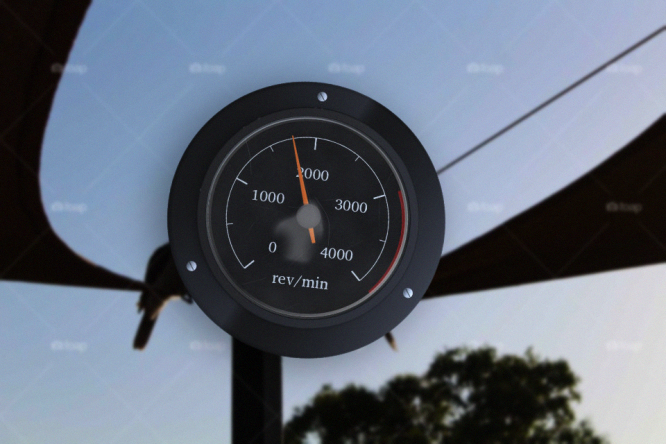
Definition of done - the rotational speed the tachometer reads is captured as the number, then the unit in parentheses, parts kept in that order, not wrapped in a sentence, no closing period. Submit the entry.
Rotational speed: 1750 (rpm)
